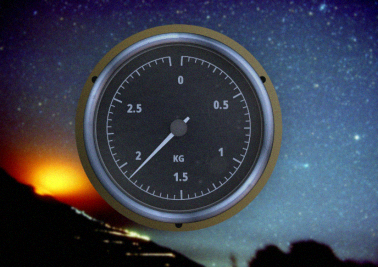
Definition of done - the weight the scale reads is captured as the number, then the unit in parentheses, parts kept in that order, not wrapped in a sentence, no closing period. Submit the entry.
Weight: 1.9 (kg)
